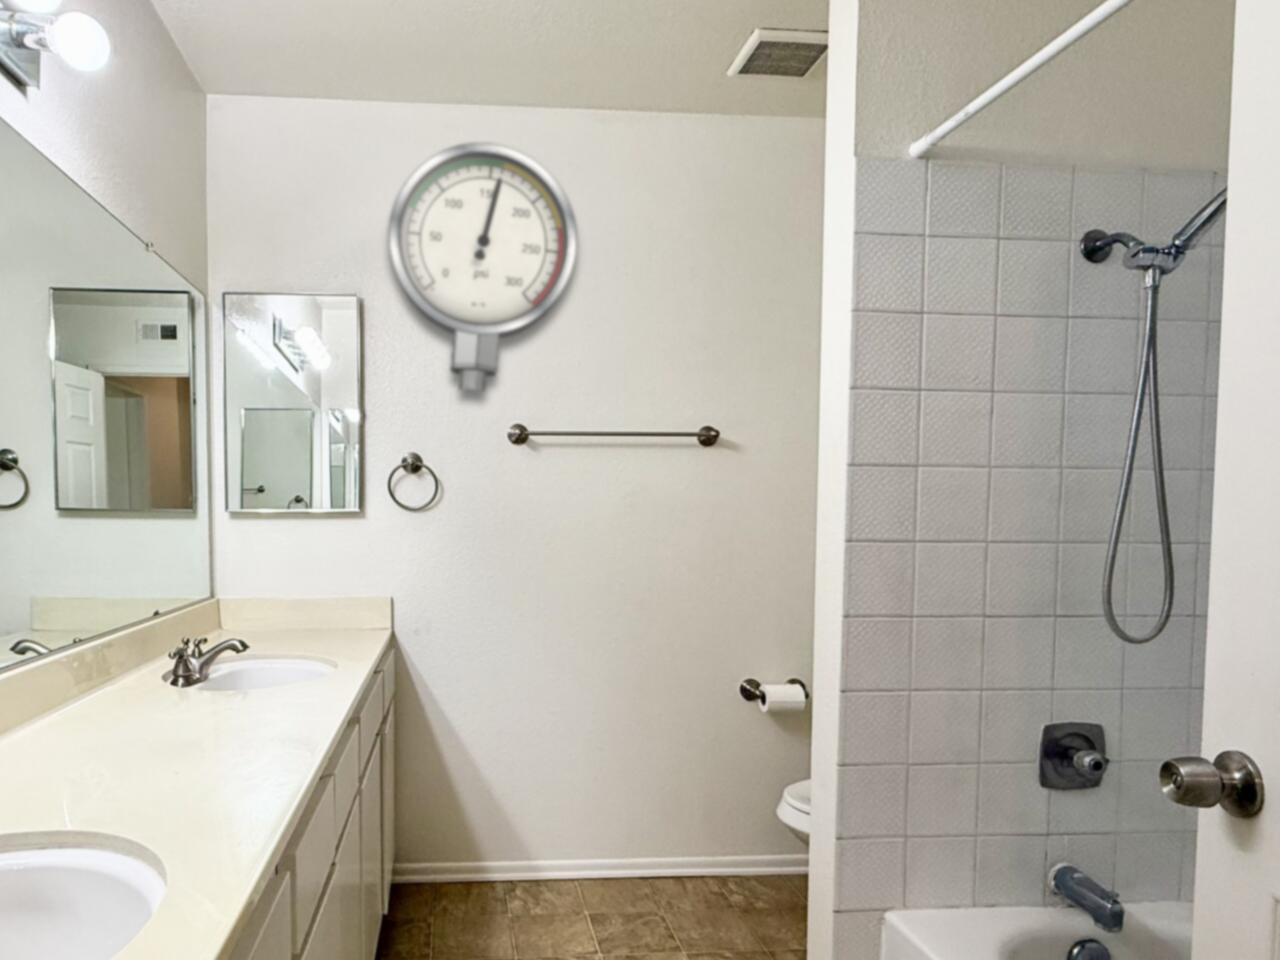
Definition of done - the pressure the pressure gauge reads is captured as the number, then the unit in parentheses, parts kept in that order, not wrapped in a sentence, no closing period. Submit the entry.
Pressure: 160 (psi)
